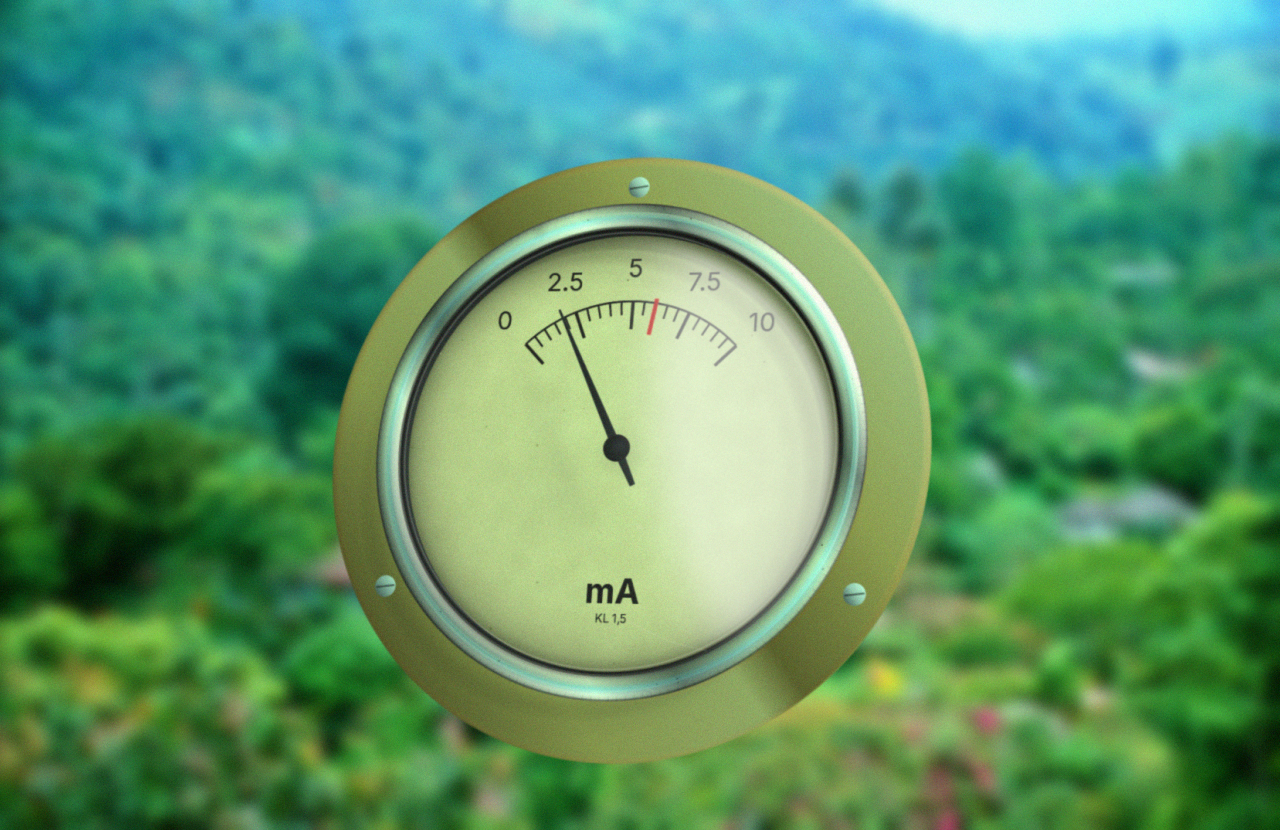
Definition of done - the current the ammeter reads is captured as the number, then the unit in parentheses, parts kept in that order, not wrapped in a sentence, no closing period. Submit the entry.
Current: 2 (mA)
